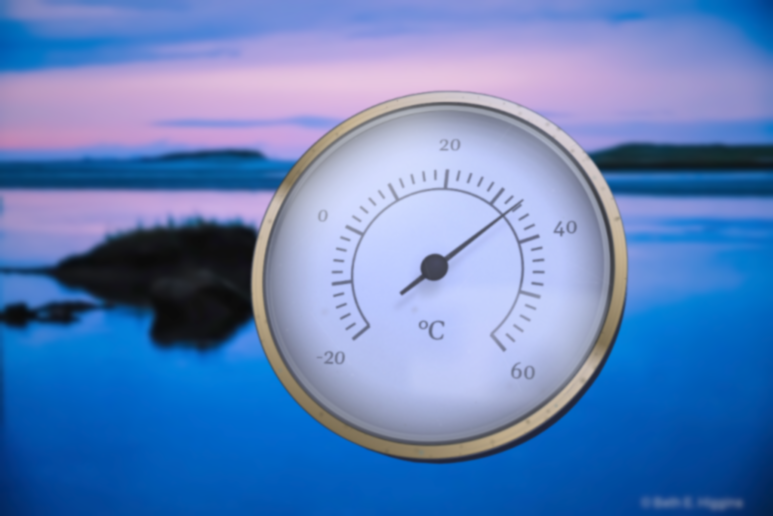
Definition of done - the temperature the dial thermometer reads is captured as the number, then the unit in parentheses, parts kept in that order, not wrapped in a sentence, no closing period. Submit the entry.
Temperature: 34 (°C)
